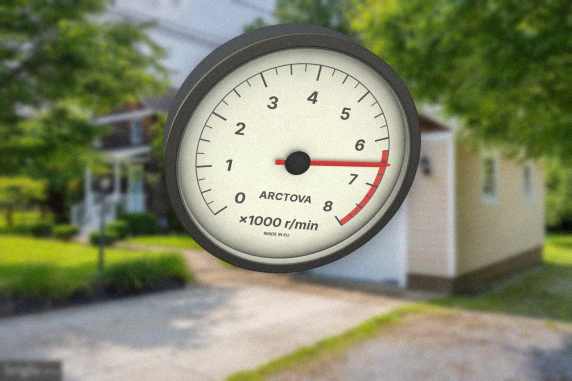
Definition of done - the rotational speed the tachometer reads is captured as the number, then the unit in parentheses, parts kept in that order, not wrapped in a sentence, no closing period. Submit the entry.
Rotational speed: 6500 (rpm)
